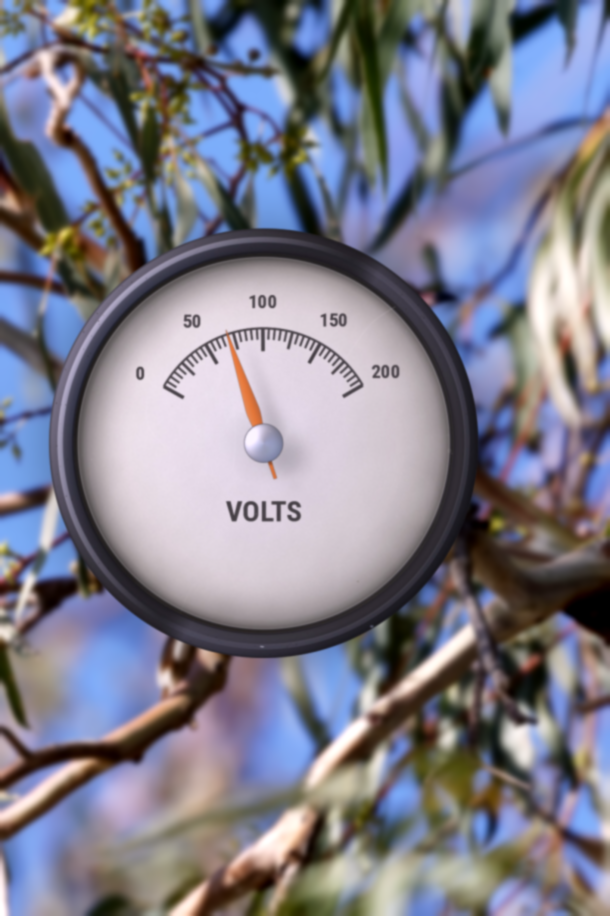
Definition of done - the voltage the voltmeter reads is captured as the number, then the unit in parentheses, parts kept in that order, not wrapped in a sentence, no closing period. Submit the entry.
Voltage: 70 (V)
